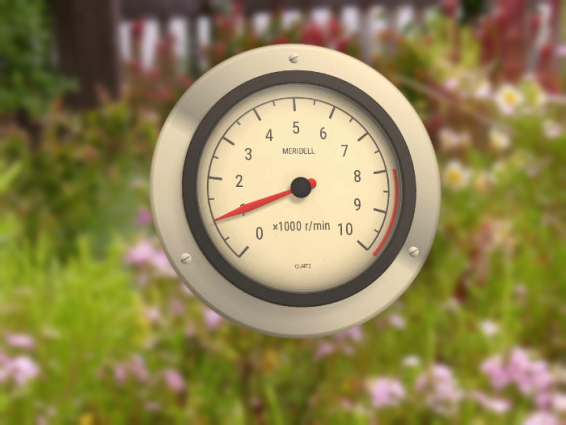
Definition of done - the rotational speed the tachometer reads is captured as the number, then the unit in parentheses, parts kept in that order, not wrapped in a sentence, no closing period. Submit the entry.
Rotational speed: 1000 (rpm)
